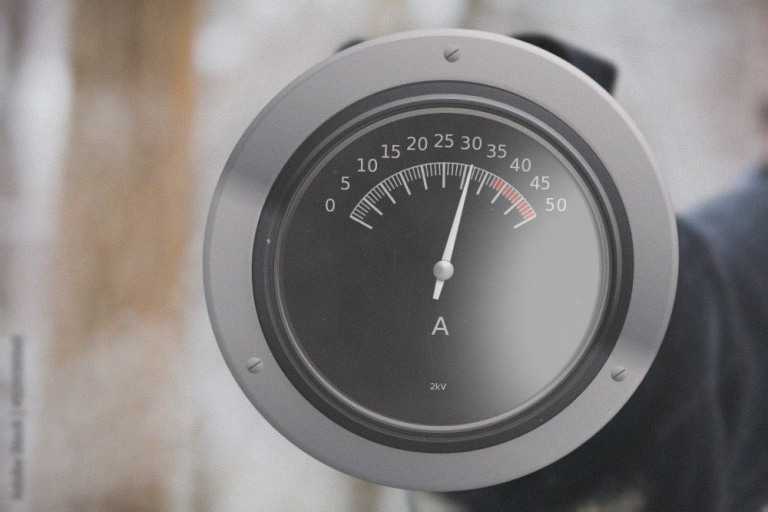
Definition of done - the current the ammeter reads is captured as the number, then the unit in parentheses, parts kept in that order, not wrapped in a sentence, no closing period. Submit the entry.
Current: 31 (A)
